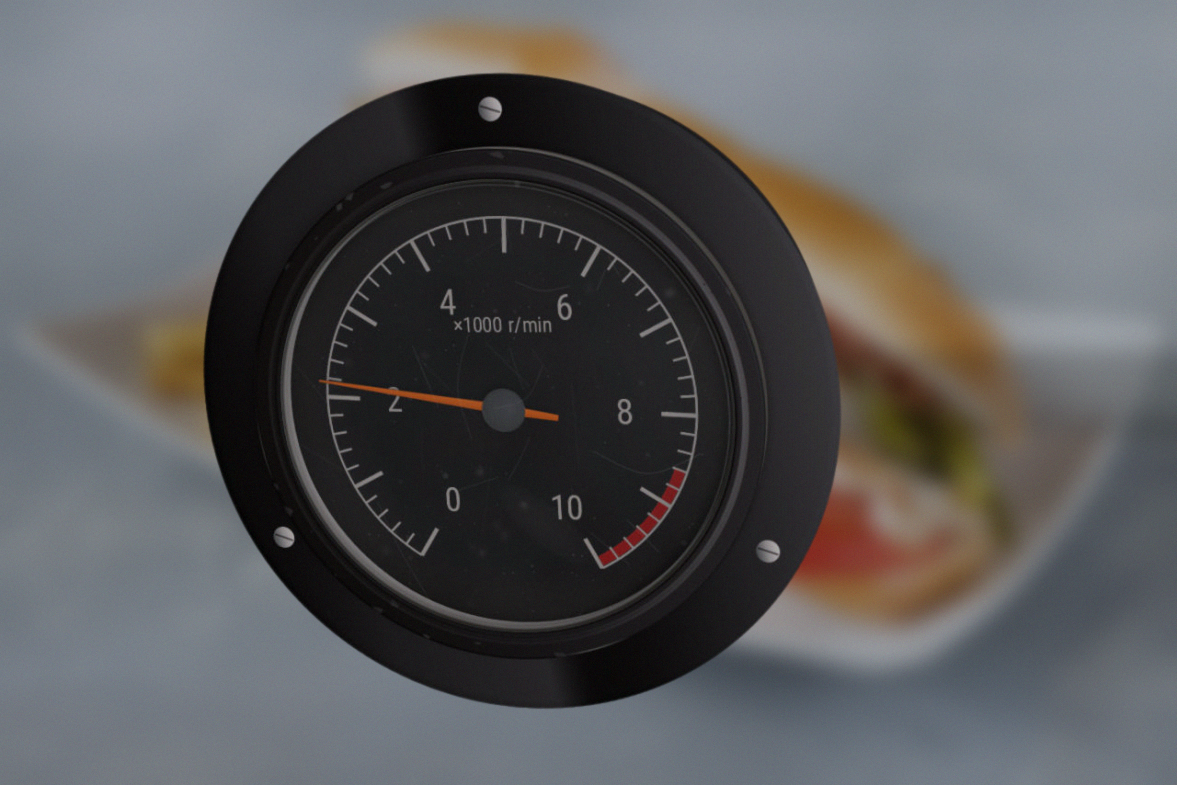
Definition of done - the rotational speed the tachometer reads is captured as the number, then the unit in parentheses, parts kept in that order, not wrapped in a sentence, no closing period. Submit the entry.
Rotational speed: 2200 (rpm)
